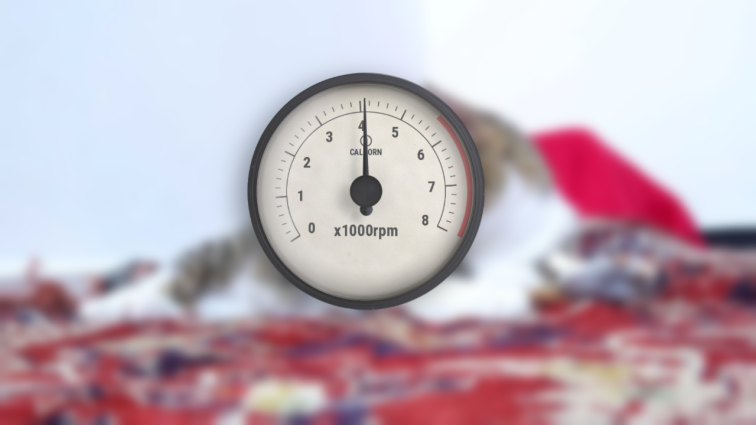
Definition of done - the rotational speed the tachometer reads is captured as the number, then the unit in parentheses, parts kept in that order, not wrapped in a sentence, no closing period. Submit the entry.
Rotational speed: 4100 (rpm)
